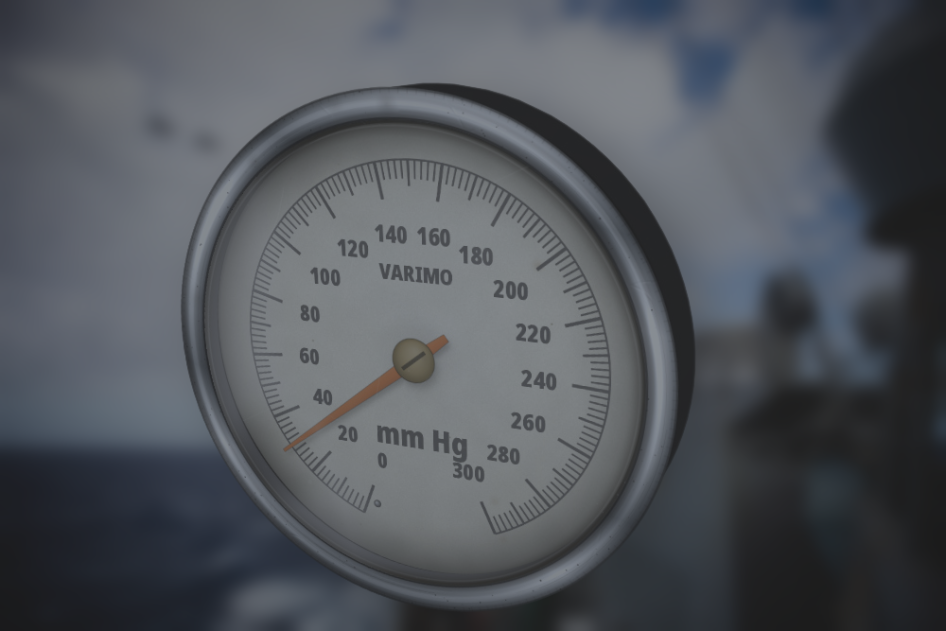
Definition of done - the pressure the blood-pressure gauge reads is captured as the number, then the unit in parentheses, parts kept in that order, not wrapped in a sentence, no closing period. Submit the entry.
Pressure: 30 (mmHg)
